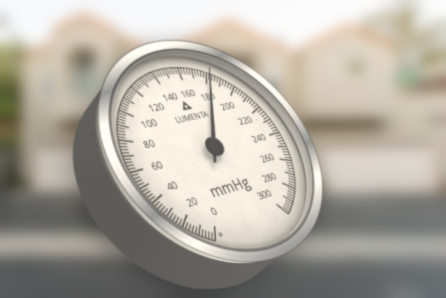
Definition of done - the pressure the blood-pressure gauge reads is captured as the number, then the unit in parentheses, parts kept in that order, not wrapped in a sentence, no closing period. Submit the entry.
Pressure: 180 (mmHg)
